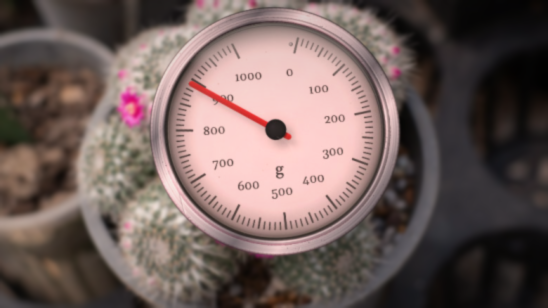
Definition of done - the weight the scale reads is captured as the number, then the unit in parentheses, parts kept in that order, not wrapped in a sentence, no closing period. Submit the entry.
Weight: 890 (g)
